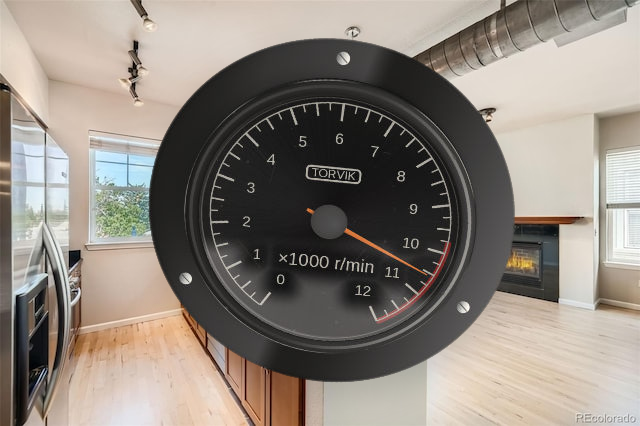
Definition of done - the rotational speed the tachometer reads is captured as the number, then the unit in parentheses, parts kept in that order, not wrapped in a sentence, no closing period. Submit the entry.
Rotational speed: 10500 (rpm)
